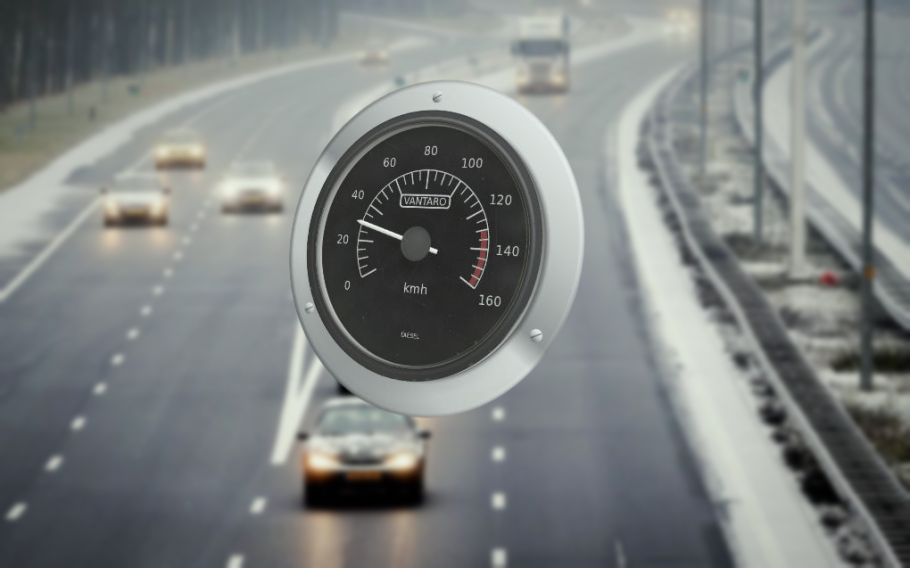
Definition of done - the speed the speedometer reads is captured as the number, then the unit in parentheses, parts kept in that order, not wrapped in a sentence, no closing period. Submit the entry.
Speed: 30 (km/h)
